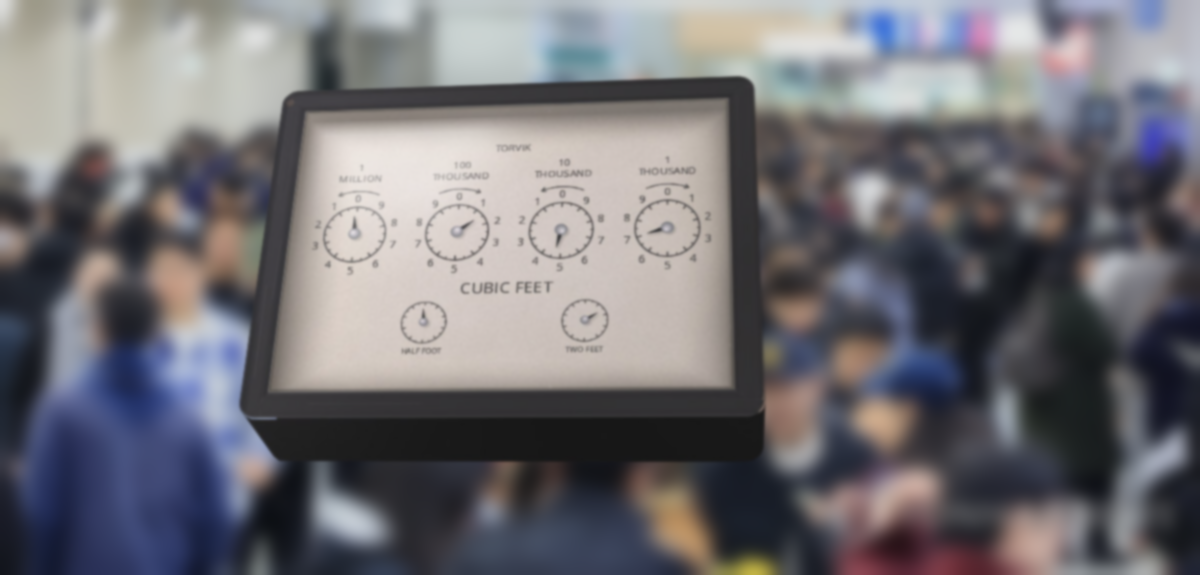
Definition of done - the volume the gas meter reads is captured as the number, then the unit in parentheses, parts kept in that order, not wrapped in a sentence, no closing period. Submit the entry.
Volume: 14700 (ft³)
